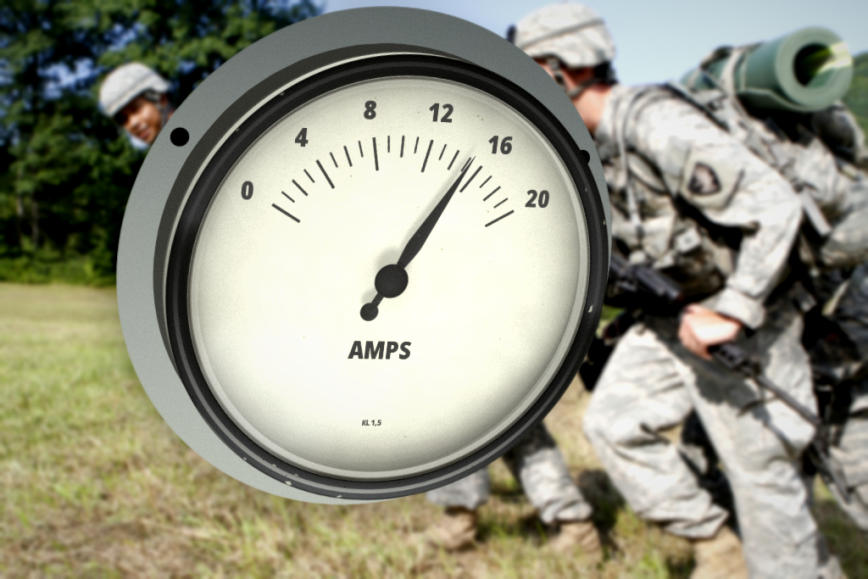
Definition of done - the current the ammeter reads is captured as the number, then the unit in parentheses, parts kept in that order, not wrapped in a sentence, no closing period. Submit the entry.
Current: 15 (A)
